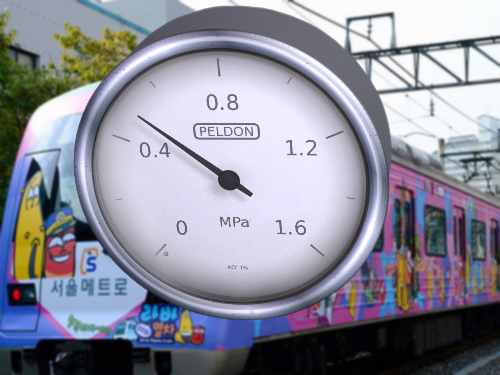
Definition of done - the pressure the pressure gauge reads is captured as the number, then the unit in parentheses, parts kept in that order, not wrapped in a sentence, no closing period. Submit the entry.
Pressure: 0.5 (MPa)
